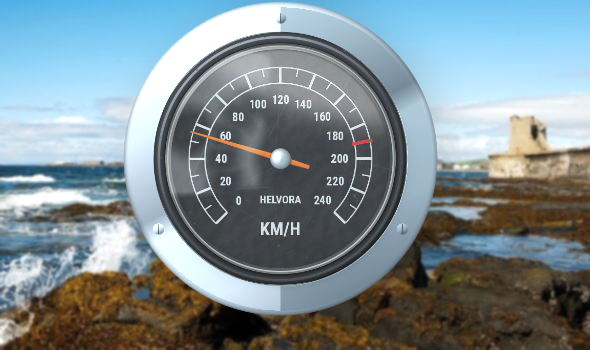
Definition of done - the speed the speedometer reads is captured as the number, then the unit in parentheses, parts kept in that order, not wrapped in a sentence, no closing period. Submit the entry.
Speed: 55 (km/h)
